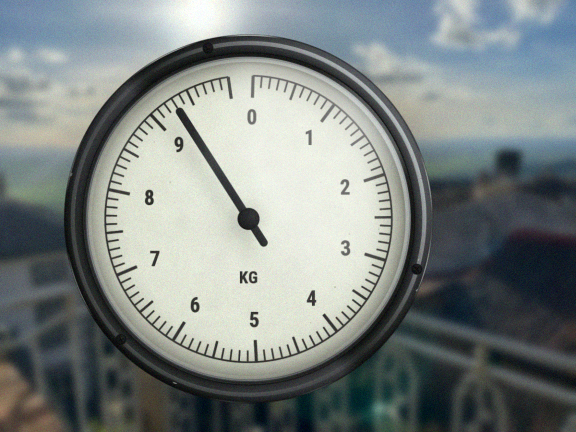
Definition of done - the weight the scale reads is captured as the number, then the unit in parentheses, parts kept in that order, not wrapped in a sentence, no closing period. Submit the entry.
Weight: 9.3 (kg)
